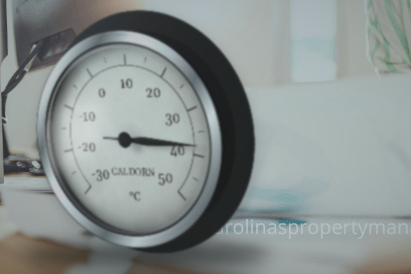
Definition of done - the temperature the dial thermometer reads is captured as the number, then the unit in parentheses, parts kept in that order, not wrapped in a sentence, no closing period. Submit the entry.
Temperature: 37.5 (°C)
